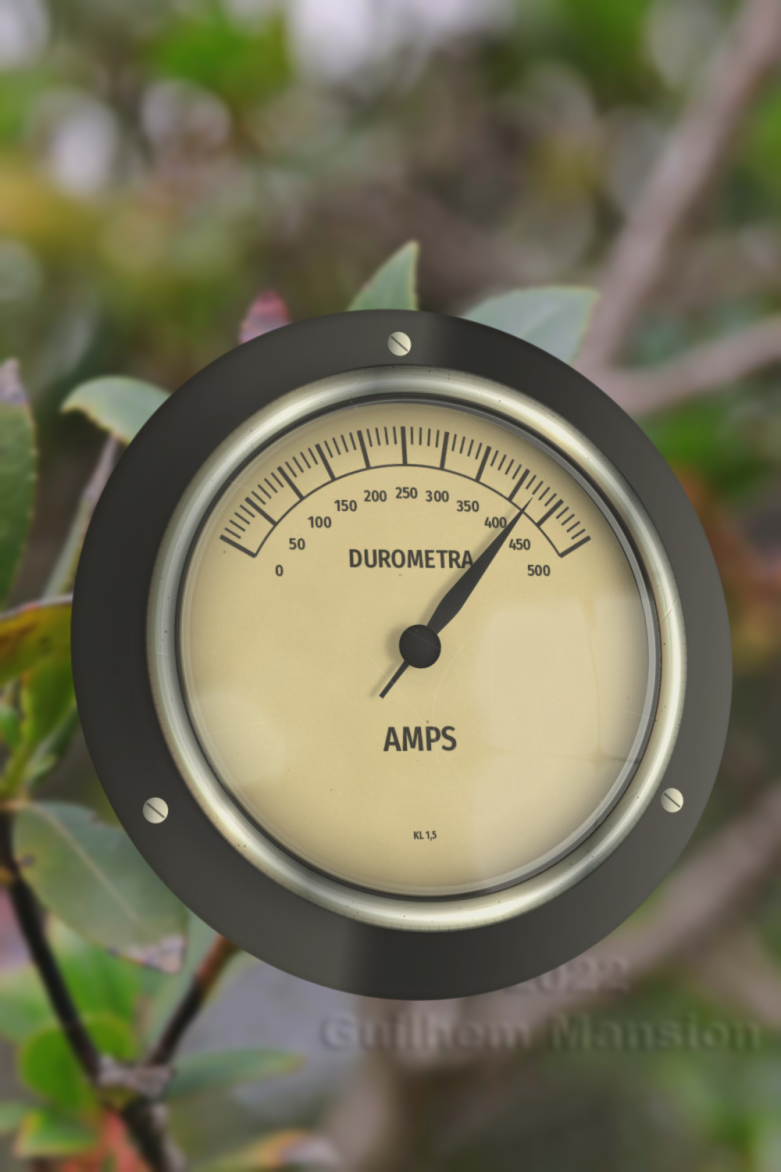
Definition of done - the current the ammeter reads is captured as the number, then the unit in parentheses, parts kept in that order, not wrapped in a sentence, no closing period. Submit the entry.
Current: 420 (A)
